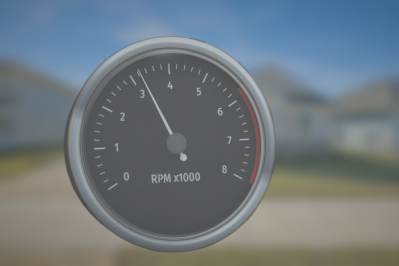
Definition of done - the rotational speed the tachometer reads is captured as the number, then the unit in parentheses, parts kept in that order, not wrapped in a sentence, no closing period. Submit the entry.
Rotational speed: 3200 (rpm)
